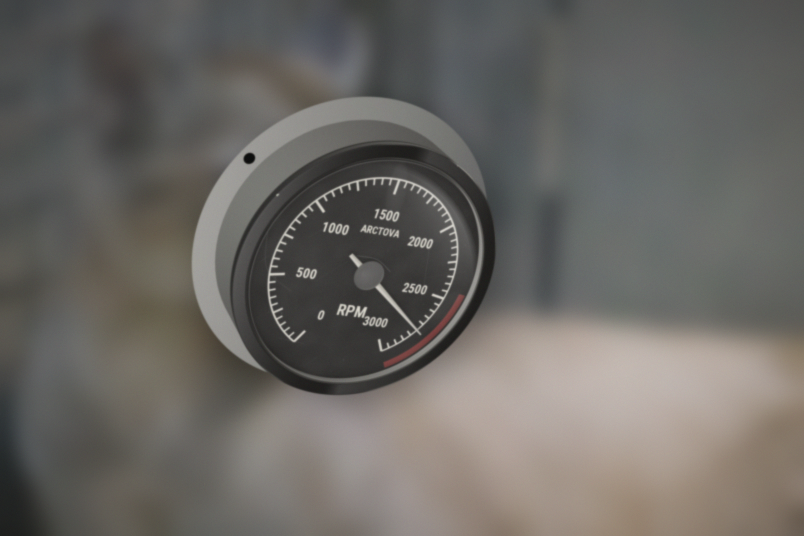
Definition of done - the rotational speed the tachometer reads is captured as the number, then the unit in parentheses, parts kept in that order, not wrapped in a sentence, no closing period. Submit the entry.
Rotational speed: 2750 (rpm)
